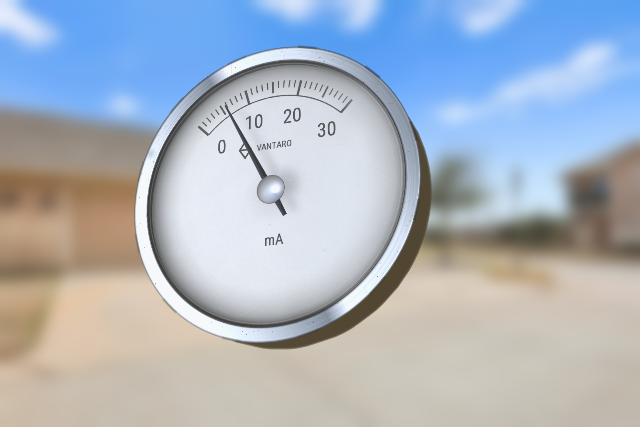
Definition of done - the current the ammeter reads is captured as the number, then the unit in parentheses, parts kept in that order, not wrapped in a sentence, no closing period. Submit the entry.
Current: 6 (mA)
